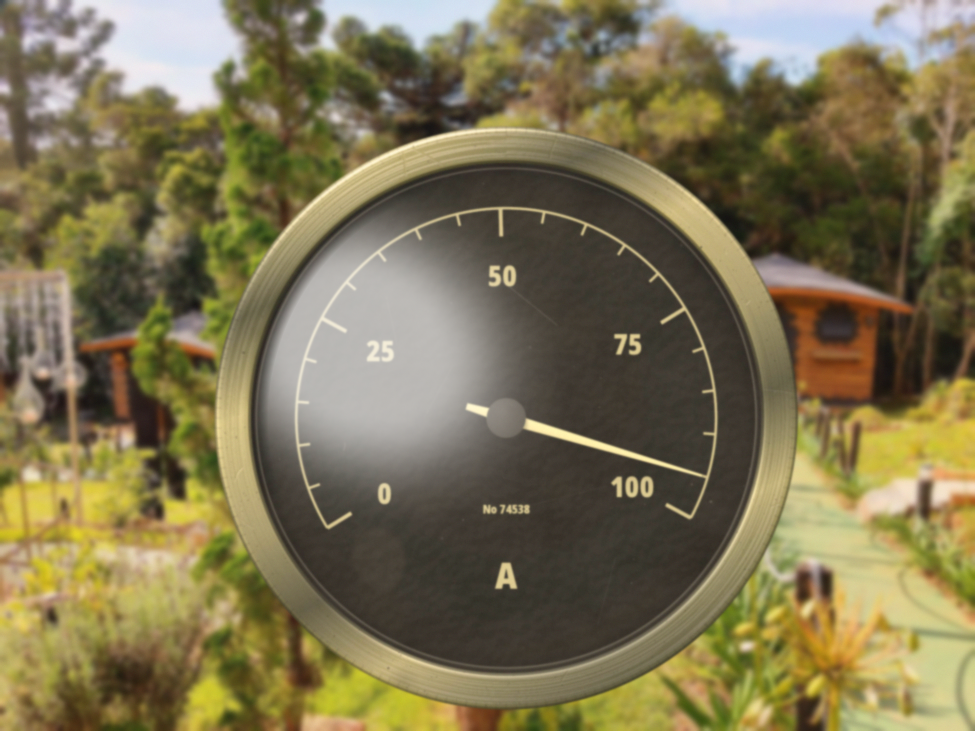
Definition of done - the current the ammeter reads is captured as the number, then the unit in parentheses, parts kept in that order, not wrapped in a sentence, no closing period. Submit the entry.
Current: 95 (A)
